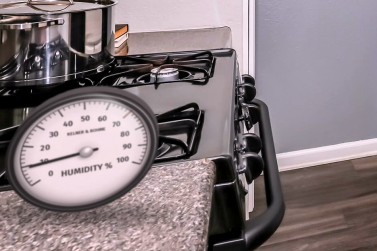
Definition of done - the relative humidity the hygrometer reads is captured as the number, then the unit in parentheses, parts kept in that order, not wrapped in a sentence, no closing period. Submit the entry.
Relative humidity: 10 (%)
